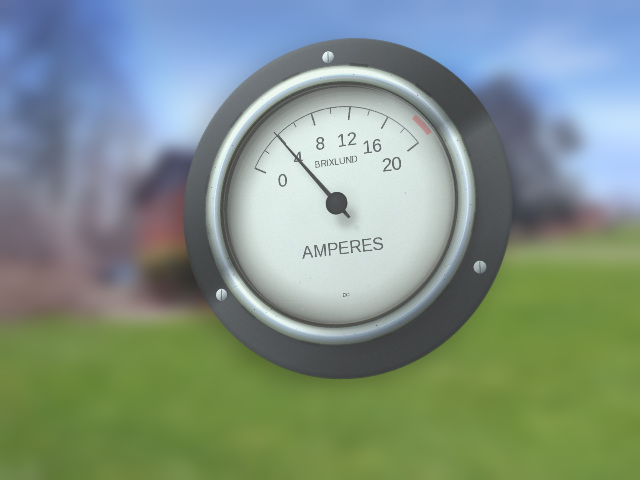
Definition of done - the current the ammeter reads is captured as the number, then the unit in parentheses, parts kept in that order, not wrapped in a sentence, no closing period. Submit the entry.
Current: 4 (A)
